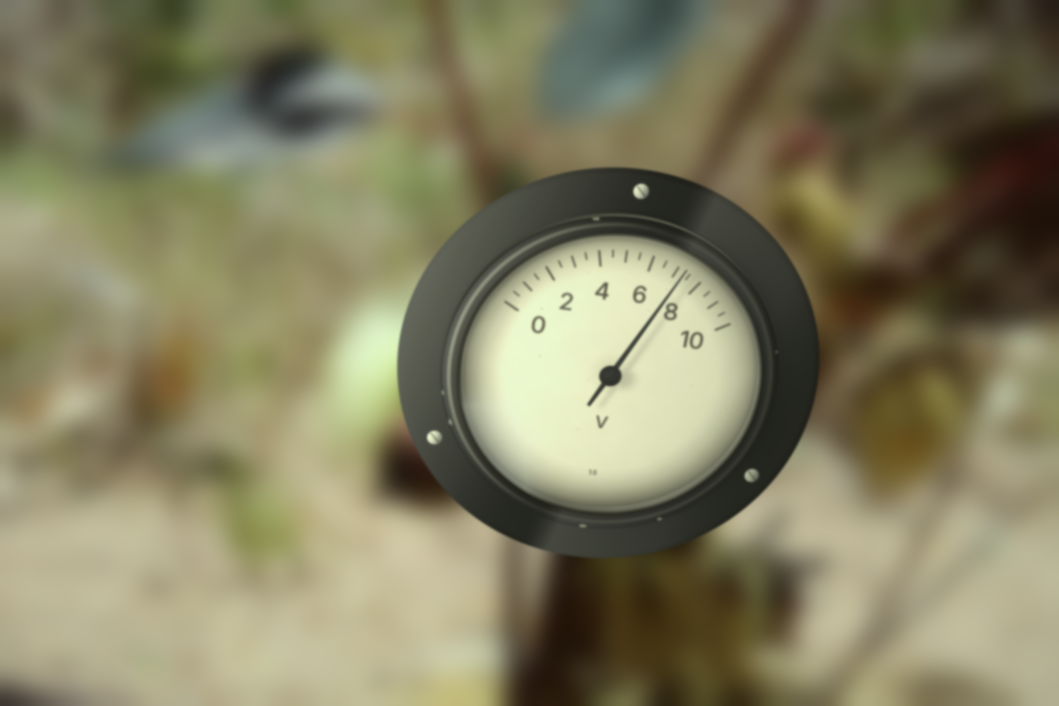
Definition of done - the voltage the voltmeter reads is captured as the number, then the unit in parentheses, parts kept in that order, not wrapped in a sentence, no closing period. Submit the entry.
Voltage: 7.25 (V)
